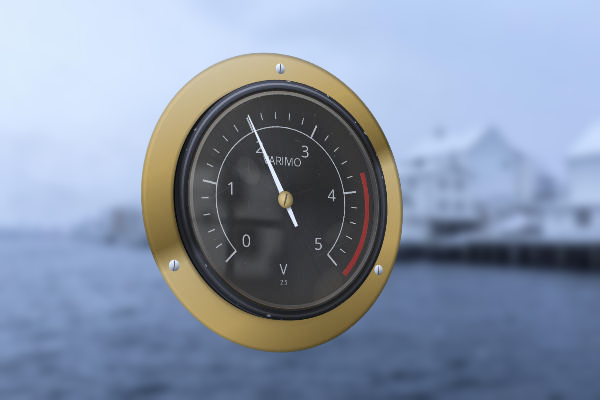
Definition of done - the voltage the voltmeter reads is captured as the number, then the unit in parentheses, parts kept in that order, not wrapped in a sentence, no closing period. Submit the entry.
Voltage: 2 (V)
